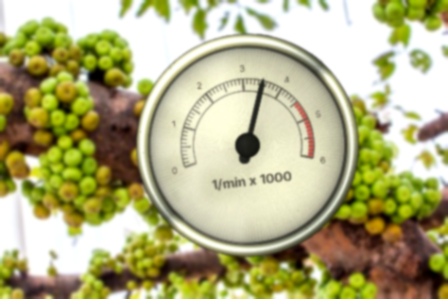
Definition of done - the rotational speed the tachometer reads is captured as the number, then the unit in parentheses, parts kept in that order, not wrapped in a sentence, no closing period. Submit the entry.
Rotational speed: 3500 (rpm)
